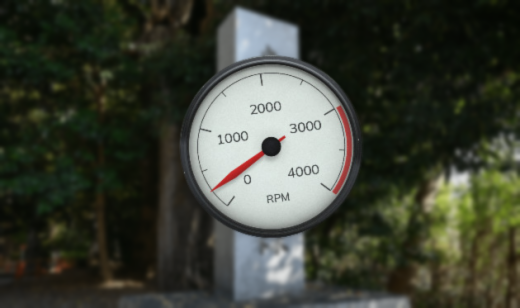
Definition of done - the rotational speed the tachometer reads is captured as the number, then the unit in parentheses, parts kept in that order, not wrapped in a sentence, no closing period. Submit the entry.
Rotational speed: 250 (rpm)
